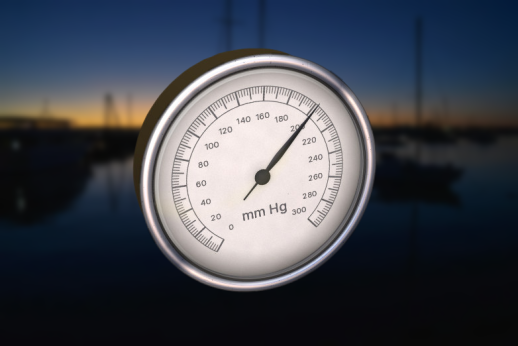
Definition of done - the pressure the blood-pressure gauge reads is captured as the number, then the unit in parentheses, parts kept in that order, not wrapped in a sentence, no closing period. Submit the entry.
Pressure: 200 (mmHg)
